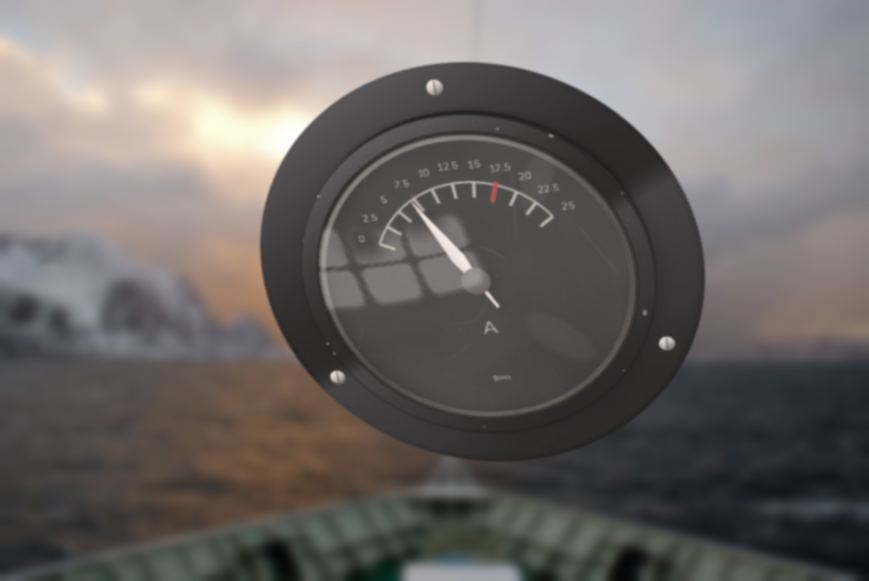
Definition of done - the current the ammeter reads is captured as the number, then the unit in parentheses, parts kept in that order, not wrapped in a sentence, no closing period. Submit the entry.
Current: 7.5 (A)
